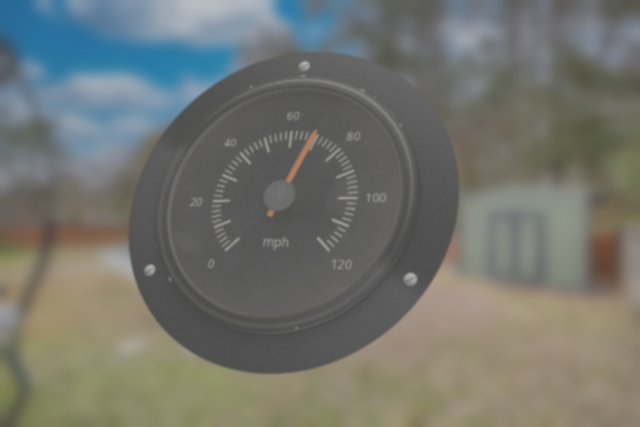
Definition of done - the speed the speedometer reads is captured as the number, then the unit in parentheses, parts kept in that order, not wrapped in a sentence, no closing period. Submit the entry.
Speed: 70 (mph)
